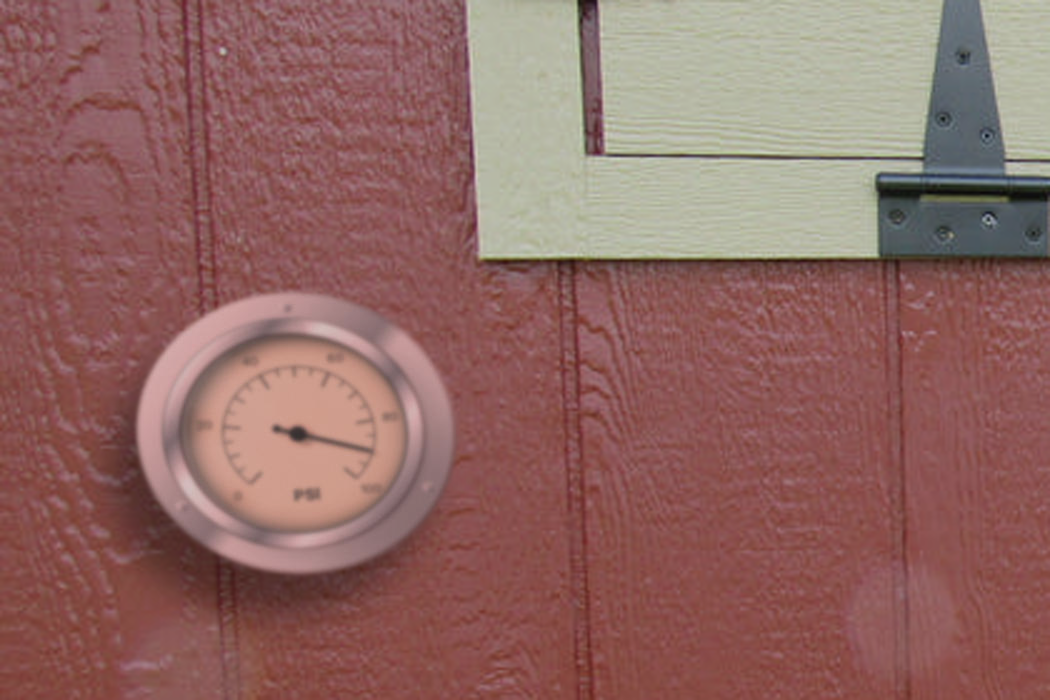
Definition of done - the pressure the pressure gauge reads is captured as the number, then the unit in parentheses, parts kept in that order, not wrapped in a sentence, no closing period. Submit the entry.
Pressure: 90 (psi)
